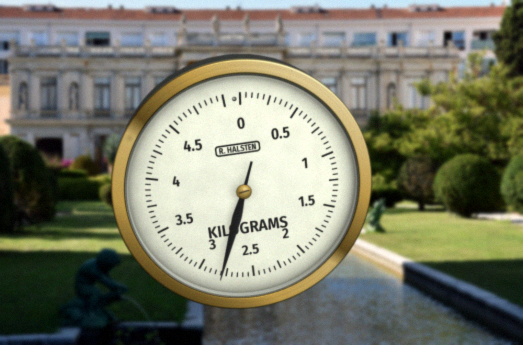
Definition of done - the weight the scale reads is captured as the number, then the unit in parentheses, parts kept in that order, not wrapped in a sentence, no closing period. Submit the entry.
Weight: 2.8 (kg)
